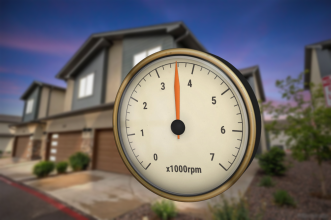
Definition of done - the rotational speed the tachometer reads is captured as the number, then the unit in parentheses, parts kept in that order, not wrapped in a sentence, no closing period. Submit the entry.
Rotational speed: 3600 (rpm)
